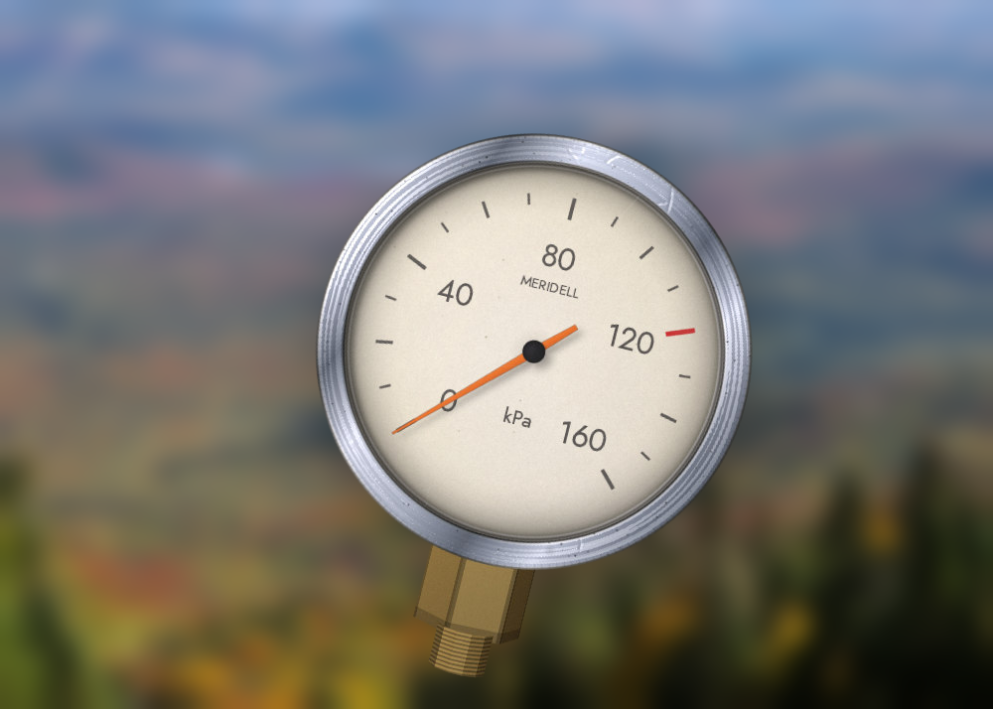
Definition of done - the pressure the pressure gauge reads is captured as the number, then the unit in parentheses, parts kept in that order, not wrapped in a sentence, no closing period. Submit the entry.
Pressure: 0 (kPa)
